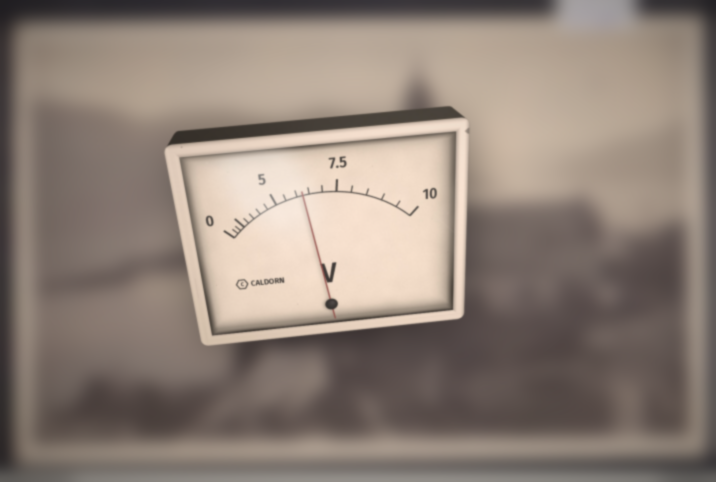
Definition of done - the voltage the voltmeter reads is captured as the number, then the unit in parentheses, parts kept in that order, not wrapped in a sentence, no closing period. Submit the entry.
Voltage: 6.25 (V)
